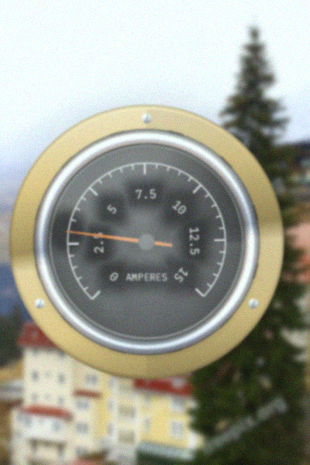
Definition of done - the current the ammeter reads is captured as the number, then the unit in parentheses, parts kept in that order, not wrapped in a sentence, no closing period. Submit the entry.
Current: 3 (A)
